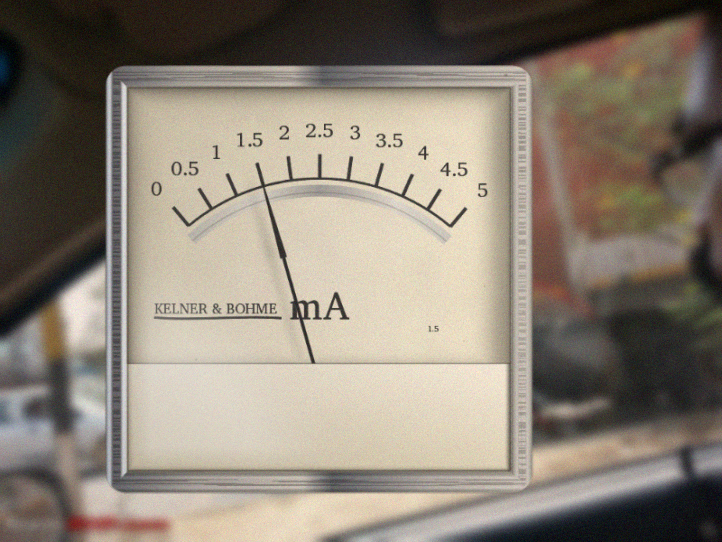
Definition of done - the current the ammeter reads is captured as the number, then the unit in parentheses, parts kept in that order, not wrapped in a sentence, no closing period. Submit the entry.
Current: 1.5 (mA)
